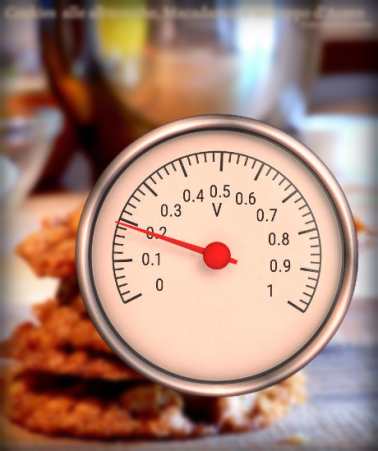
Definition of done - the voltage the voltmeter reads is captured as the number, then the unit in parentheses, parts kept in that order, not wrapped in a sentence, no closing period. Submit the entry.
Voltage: 0.19 (V)
